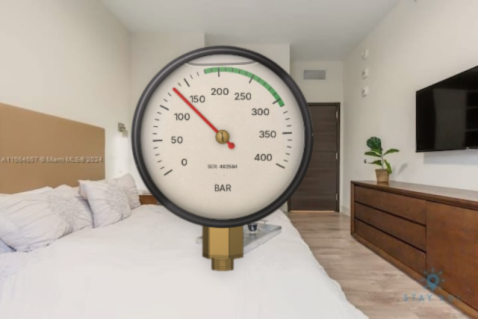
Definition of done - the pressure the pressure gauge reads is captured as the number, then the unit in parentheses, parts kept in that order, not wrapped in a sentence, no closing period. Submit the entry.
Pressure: 130 (bar)
